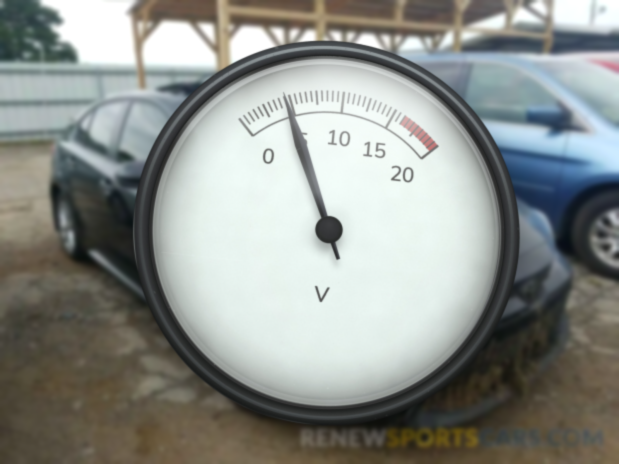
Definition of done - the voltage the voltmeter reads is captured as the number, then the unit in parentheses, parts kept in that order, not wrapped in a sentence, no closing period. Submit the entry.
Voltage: 4.5 (V)
